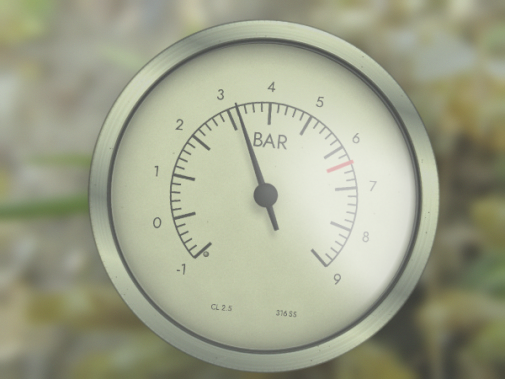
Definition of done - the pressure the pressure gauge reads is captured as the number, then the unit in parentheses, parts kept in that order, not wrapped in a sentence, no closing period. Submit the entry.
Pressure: 3.2 (bar)
